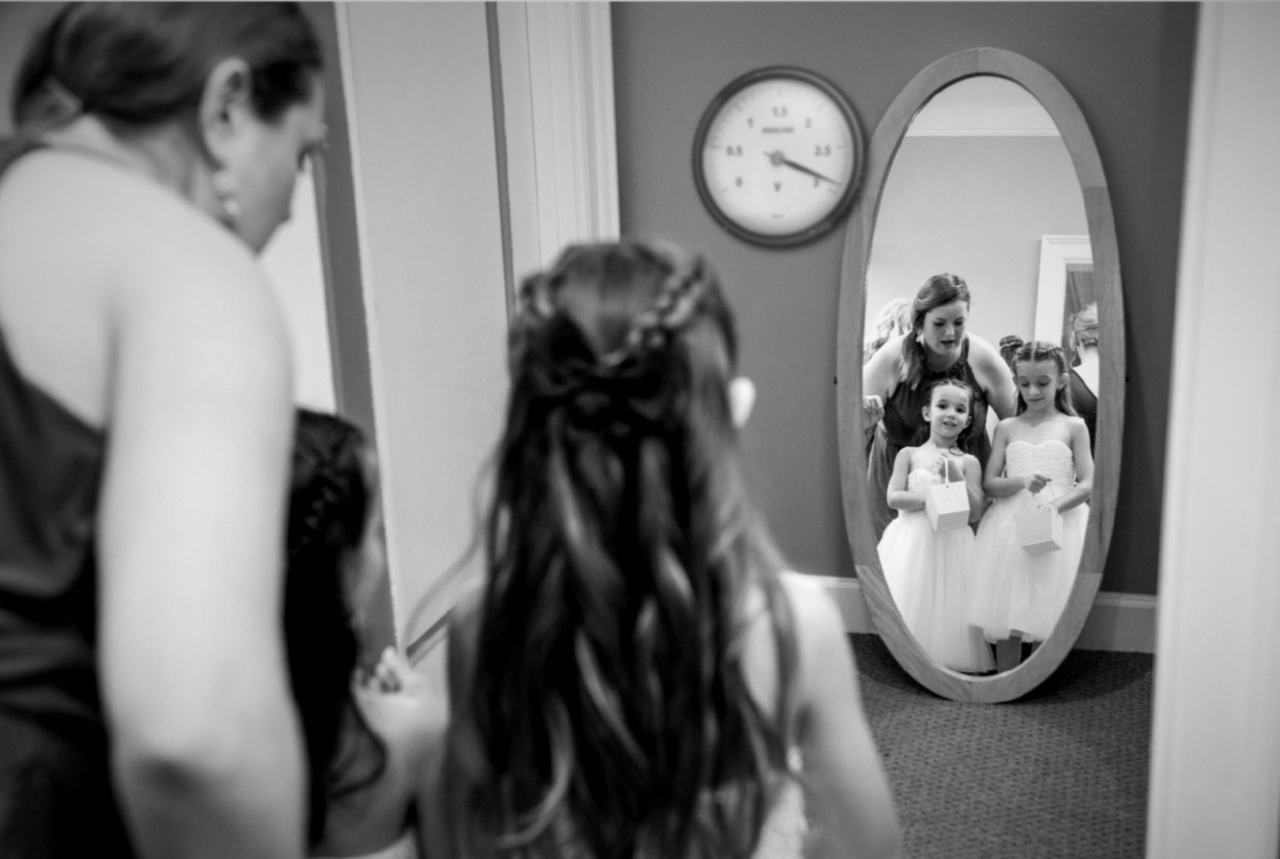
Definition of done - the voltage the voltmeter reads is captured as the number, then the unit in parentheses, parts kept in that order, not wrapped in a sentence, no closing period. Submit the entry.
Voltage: 2.9 (V)
